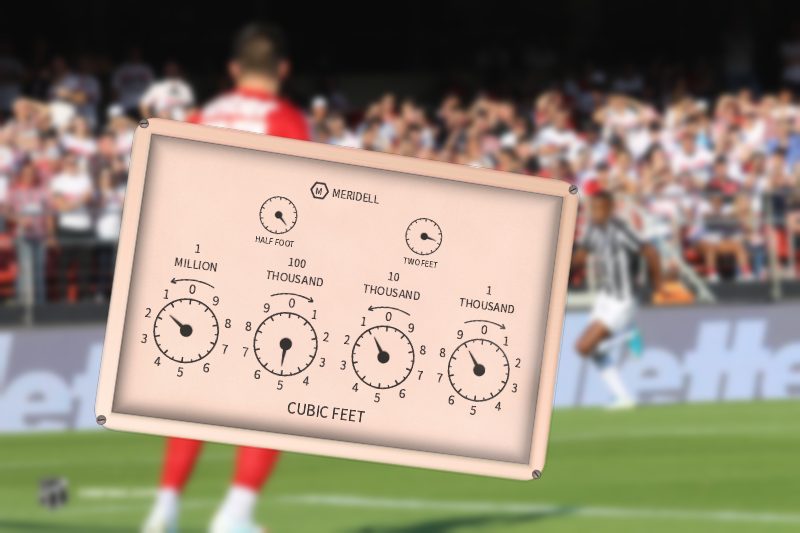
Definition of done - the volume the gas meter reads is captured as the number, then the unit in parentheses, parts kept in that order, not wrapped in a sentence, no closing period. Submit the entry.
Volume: 150900 (ft³)
